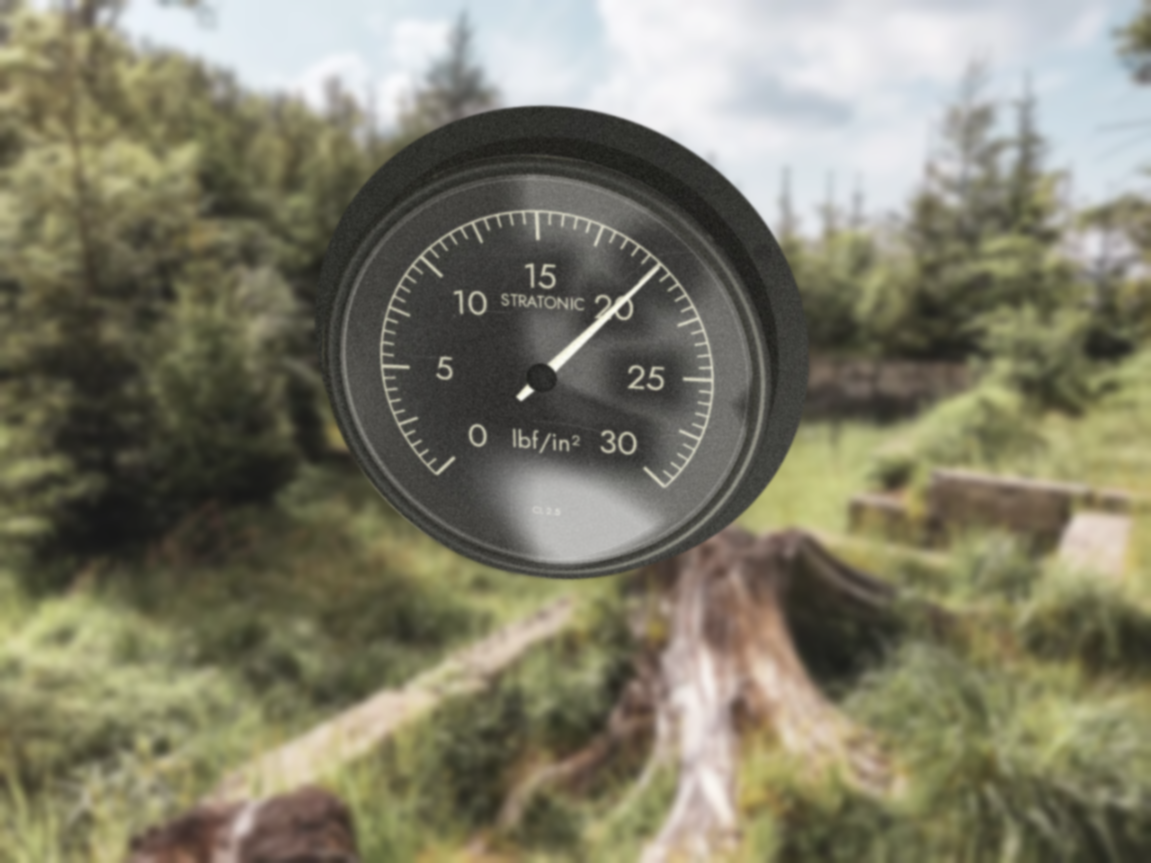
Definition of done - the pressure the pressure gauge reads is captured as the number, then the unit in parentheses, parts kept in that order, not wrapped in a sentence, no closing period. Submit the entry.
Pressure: 20 (psi)
